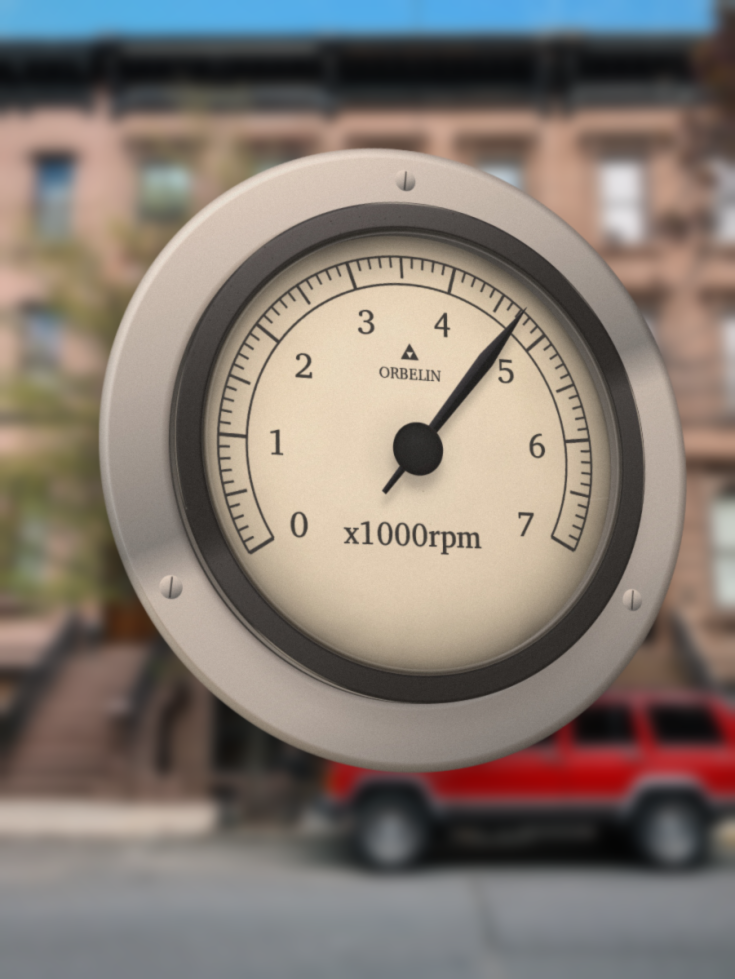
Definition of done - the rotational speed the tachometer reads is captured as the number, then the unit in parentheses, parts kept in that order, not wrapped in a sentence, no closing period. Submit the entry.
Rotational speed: 4700 (rpm)
